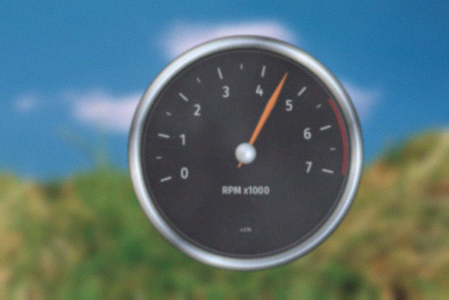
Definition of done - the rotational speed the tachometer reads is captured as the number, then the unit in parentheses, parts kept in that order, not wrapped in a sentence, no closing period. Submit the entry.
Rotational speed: 4500 (rpm)
